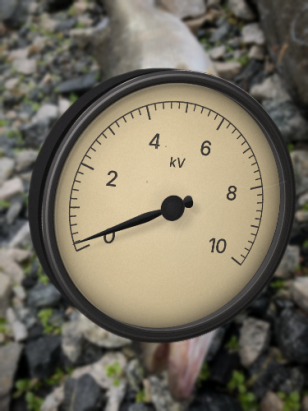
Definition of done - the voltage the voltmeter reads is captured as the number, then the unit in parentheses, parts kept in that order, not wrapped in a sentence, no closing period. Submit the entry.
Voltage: 0.2 (kV)
